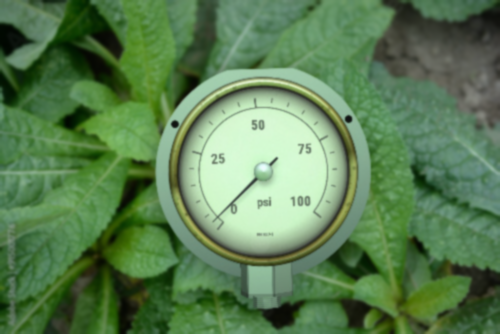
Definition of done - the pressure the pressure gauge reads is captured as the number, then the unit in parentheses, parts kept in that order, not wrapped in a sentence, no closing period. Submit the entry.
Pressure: 2.5 (psi)
